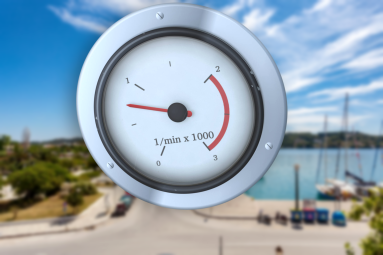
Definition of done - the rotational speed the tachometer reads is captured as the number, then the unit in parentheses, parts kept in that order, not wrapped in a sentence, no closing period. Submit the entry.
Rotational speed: 750 (rpm)
